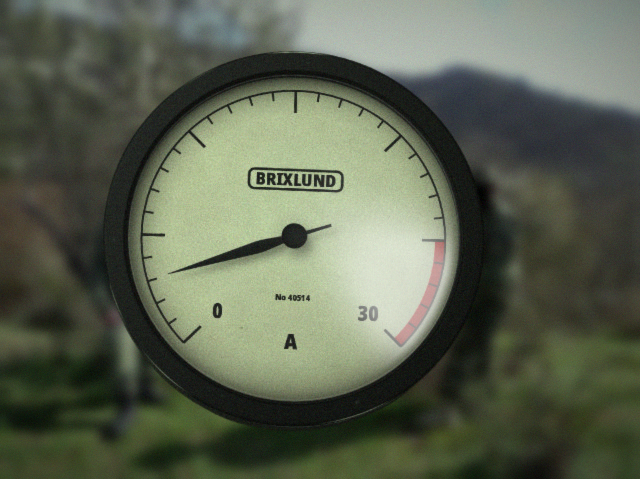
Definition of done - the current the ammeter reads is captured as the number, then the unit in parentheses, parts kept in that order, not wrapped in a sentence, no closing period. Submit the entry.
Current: 3 (A)
